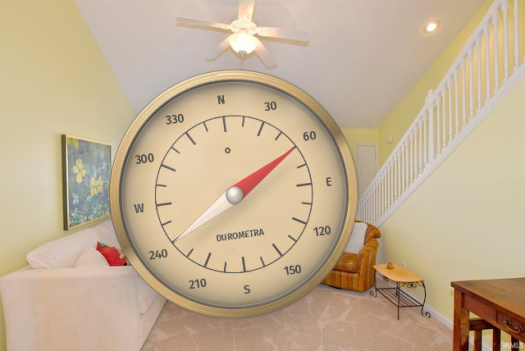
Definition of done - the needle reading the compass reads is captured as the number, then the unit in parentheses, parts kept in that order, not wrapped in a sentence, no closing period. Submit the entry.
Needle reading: 60 (°)
